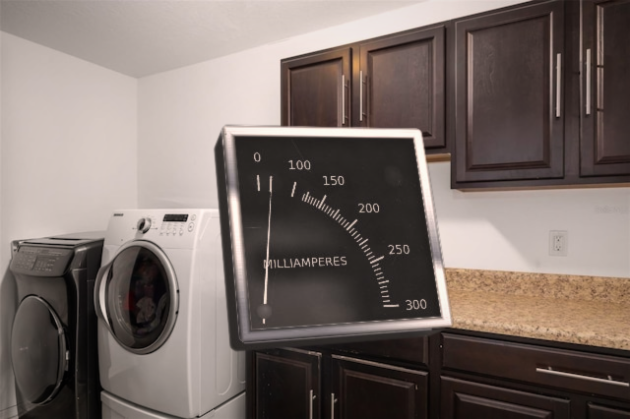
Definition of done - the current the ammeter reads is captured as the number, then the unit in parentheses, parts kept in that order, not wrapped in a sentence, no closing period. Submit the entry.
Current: 50 (mA)
